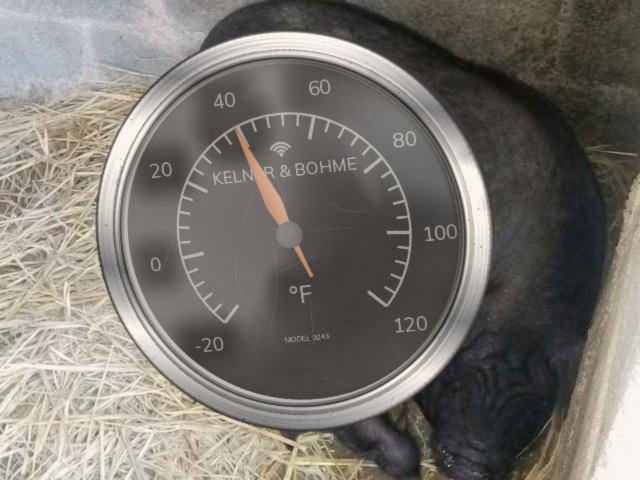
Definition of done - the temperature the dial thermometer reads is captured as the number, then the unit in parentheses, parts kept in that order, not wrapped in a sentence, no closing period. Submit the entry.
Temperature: 40 (°F)
